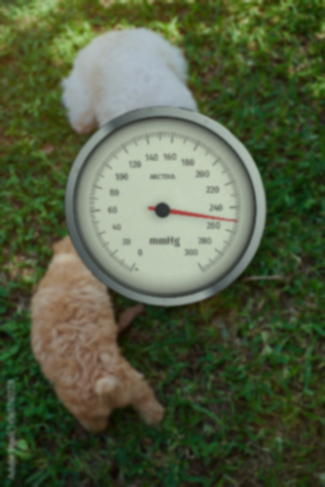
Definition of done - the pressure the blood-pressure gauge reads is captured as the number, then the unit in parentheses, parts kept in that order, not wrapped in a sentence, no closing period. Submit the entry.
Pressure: 250 (mmHg)
